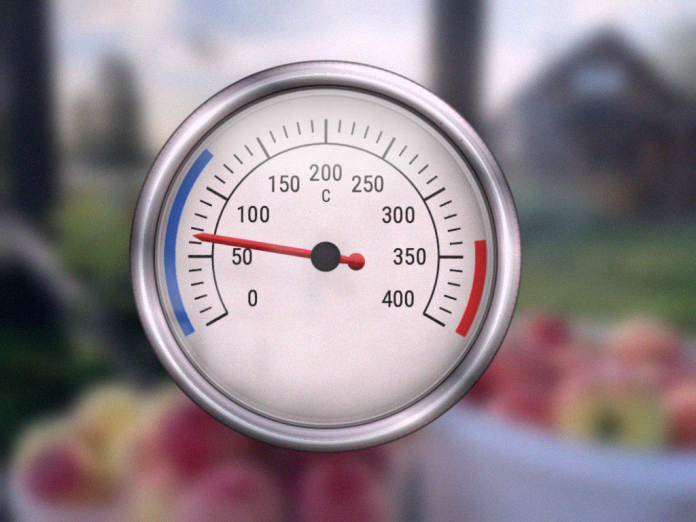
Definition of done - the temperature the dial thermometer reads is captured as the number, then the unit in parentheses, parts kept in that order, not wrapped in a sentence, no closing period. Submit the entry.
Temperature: 65 (°C)
